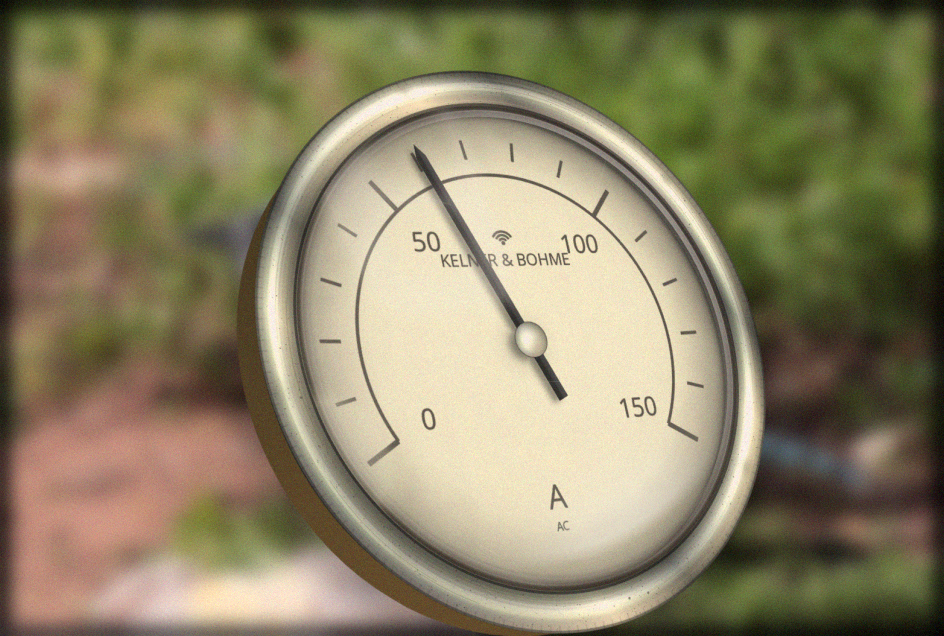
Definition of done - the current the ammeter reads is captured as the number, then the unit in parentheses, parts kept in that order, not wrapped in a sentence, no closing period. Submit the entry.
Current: 60 (A)
